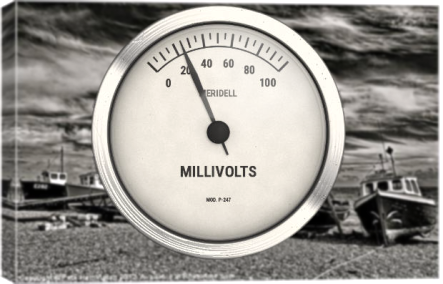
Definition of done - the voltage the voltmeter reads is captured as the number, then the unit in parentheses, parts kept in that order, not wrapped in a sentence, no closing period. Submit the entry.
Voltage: 25 (mV)
